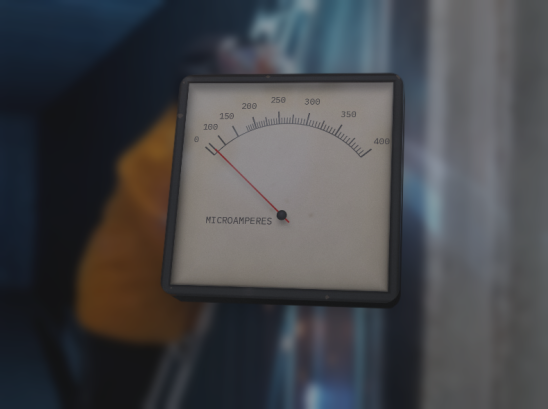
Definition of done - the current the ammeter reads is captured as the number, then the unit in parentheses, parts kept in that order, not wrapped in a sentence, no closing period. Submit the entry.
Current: 50 (µA)
